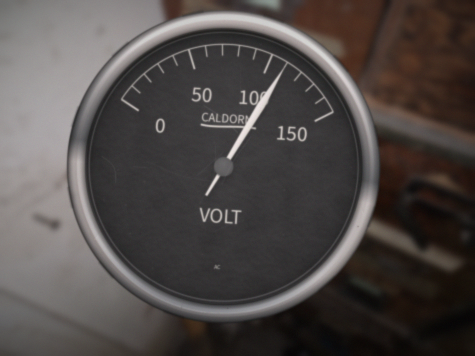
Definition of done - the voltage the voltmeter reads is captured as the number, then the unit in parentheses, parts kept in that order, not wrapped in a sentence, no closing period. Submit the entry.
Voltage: 110 (V)
